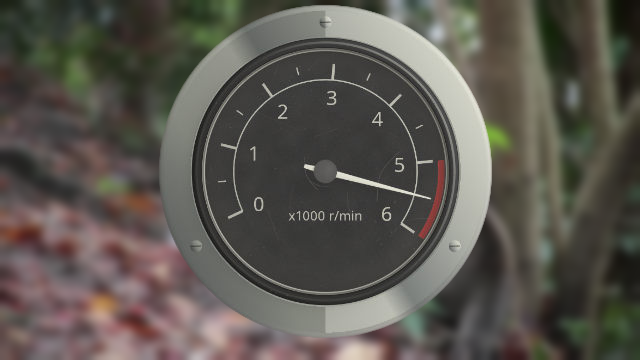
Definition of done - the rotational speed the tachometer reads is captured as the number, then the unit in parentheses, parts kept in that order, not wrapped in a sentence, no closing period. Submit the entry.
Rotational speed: 5500 (rpm)
